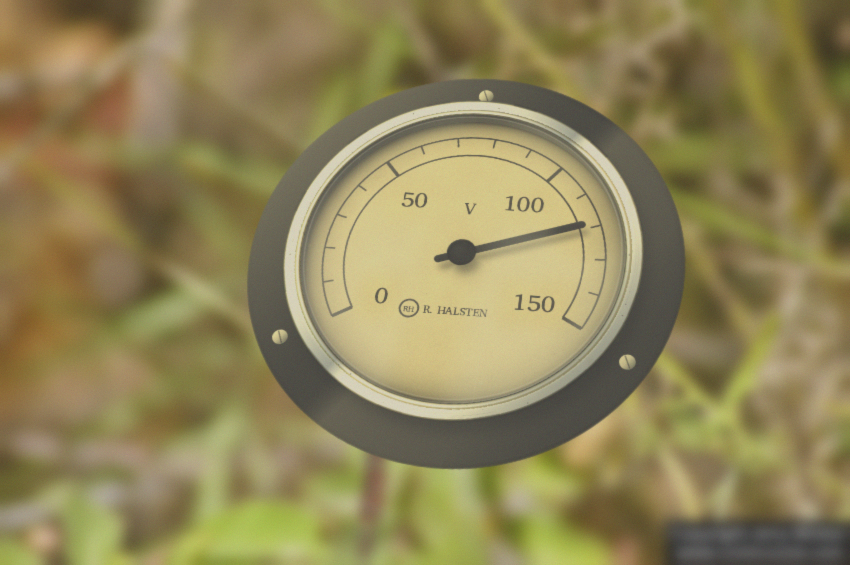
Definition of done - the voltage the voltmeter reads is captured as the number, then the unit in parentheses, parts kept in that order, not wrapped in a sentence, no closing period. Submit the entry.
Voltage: 120 (V)
